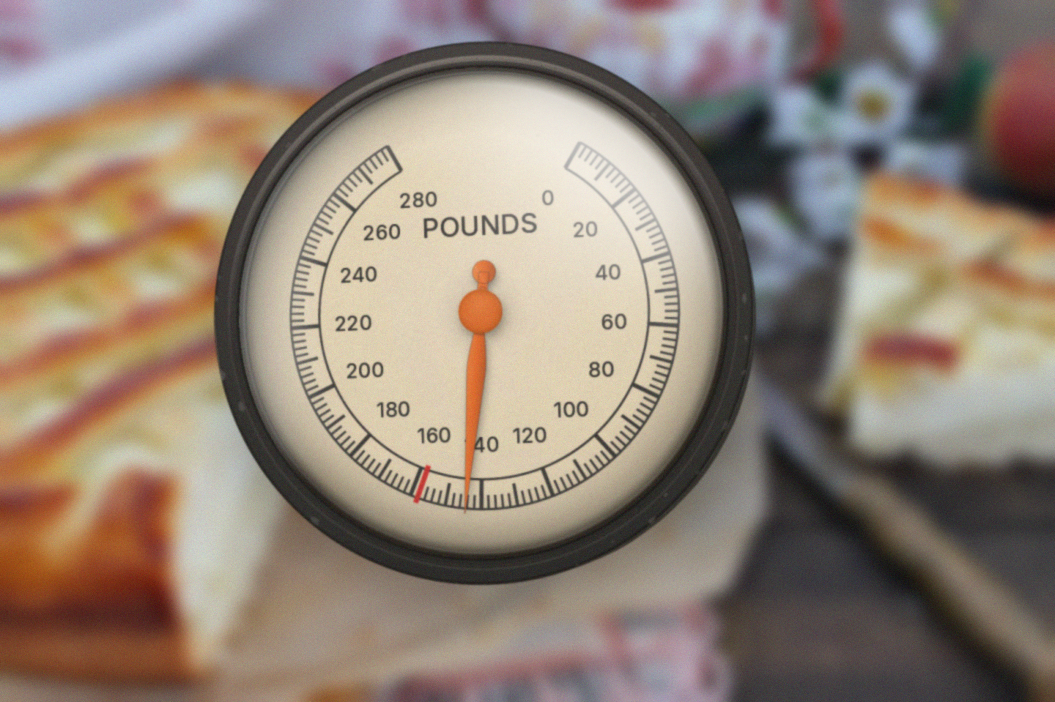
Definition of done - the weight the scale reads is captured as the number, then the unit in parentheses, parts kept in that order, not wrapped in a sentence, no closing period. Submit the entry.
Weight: 144 (lb)
